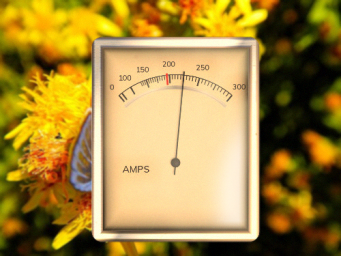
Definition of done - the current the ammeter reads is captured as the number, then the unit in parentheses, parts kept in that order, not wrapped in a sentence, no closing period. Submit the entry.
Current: 225 (A)
